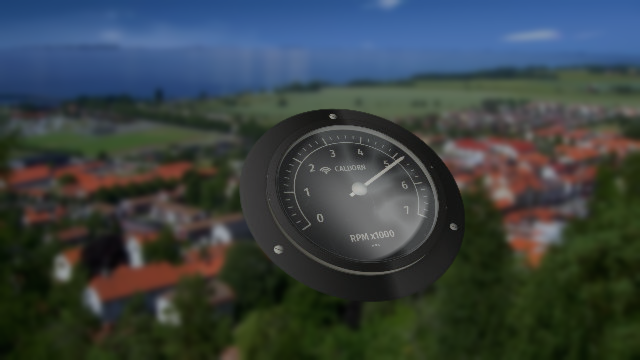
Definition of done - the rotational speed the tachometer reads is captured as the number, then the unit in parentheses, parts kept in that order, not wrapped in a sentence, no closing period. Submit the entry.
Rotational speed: 5200 (rpm)
